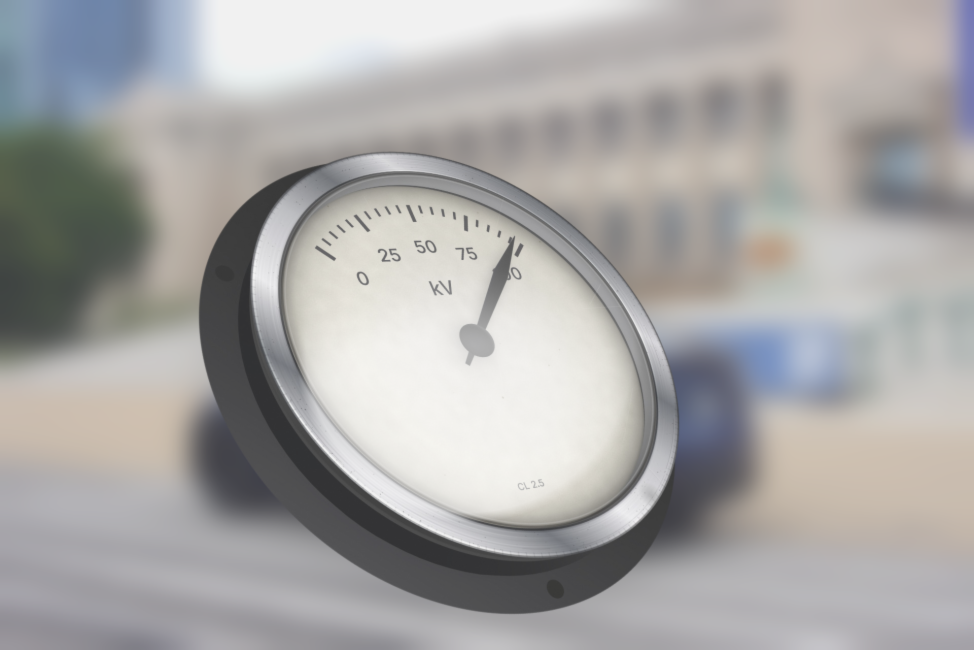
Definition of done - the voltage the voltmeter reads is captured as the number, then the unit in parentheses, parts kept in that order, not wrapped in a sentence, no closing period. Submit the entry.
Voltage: 95 (kV)
